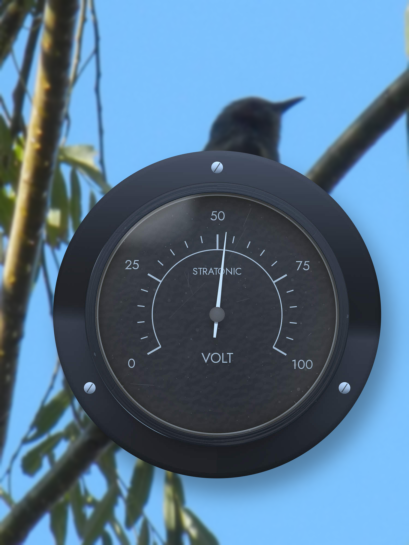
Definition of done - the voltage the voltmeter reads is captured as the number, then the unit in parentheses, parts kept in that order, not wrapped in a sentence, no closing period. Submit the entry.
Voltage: 52.5 (V)
